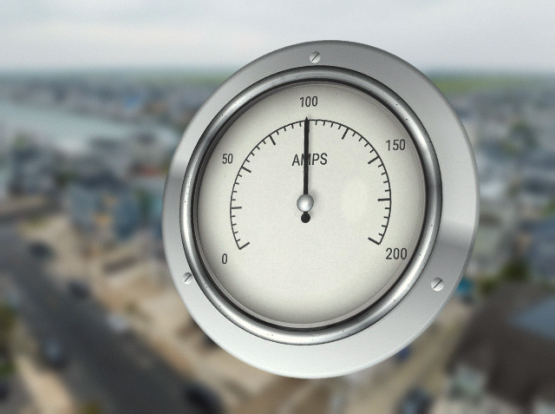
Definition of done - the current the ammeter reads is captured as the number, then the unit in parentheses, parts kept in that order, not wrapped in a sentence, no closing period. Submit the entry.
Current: 100 (A)
